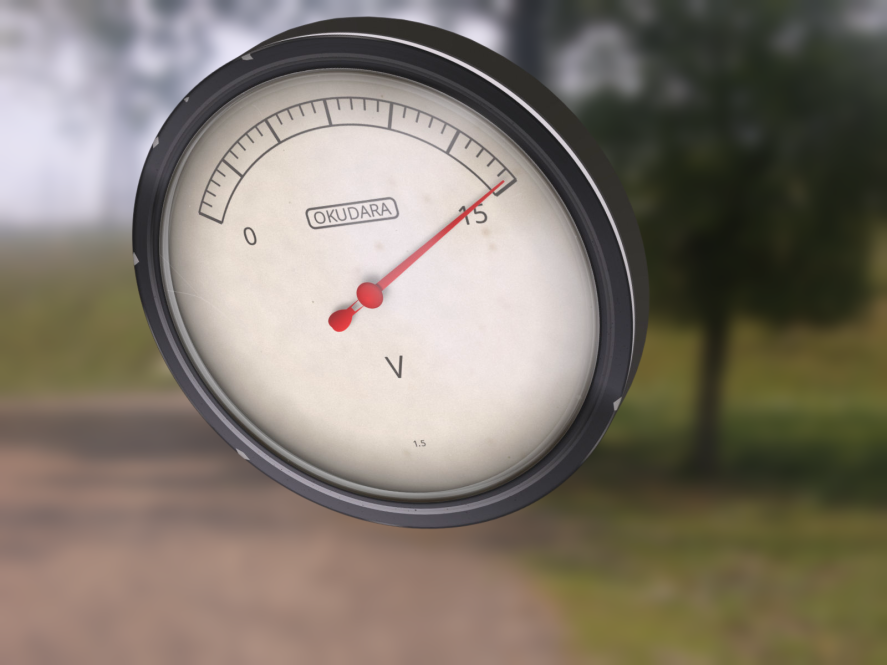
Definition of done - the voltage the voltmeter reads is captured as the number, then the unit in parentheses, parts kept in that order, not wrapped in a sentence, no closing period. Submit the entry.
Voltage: 14.75 (V)
